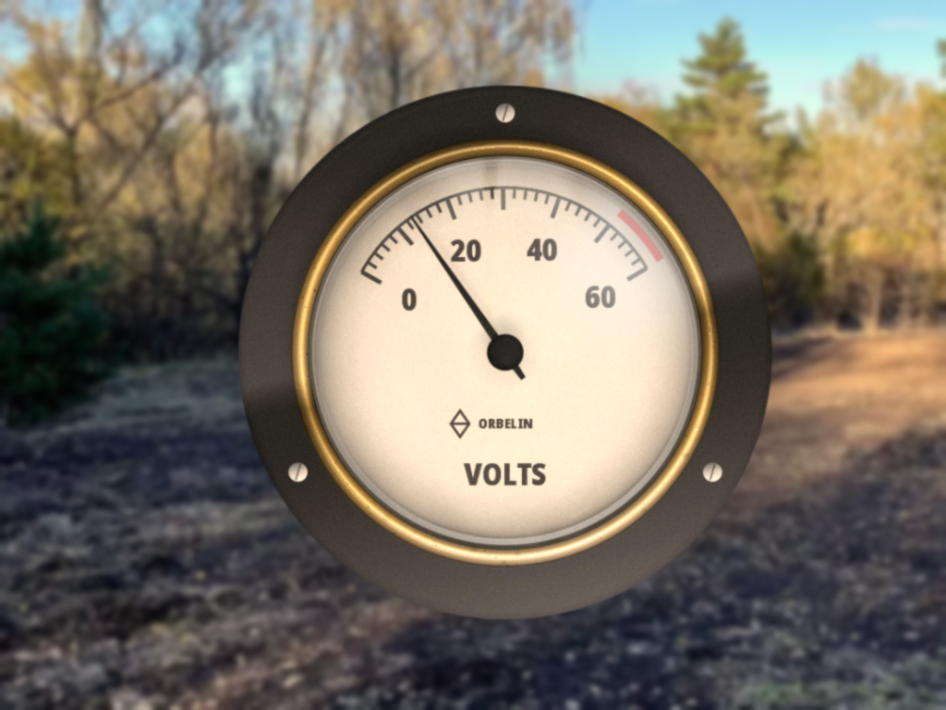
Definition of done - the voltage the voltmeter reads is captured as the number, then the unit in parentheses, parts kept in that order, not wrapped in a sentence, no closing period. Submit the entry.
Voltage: 13 (V)
